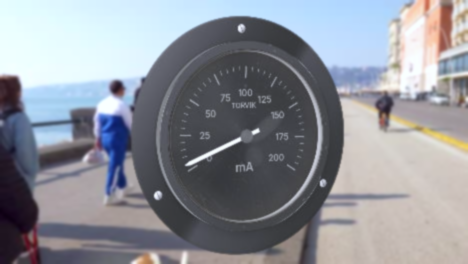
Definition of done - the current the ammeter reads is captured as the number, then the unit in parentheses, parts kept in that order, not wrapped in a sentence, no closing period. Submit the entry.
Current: 5 (mA)
